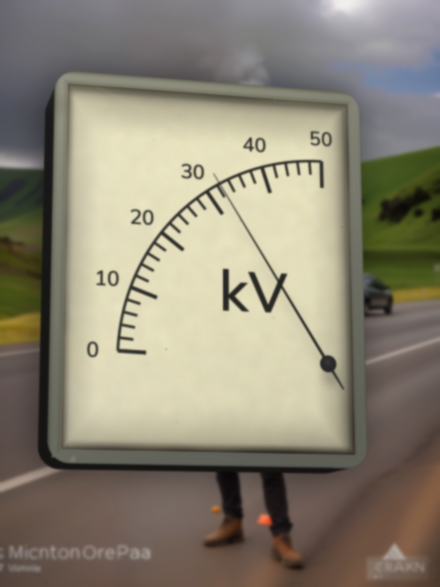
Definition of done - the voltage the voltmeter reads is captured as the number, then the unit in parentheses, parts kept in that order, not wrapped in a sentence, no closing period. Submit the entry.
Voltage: 32 (kV)
